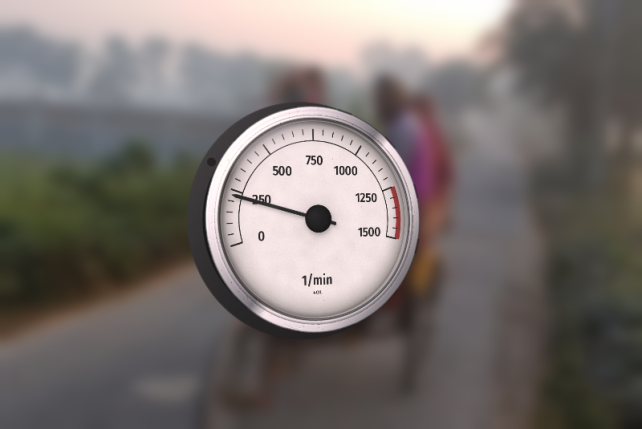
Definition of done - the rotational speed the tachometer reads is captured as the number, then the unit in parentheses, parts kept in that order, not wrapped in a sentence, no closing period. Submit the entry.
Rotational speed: 225 (rpm)
